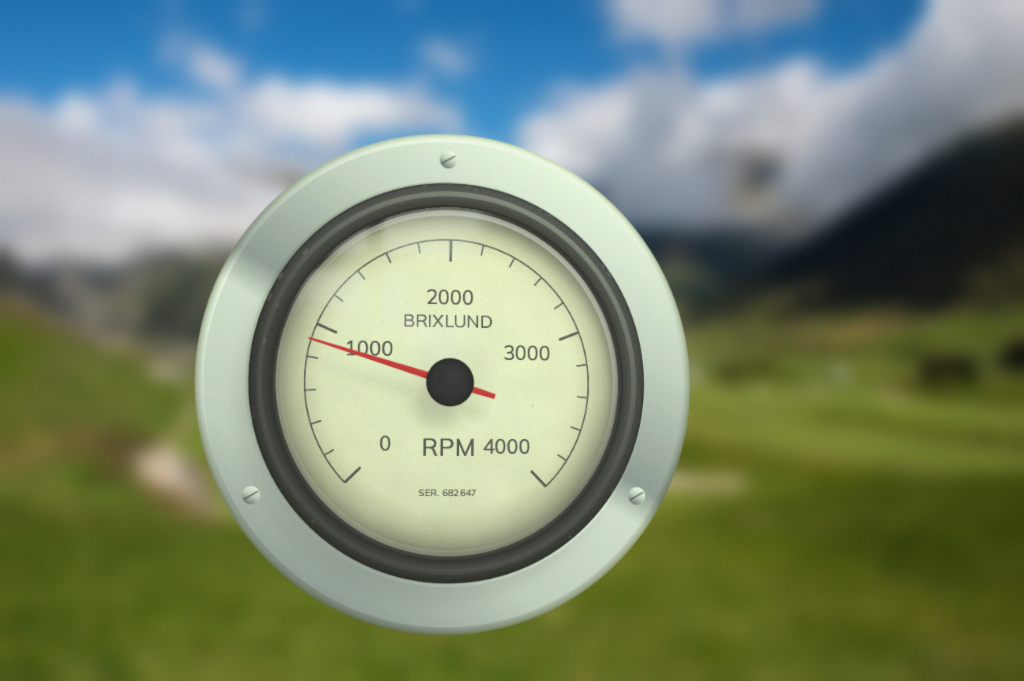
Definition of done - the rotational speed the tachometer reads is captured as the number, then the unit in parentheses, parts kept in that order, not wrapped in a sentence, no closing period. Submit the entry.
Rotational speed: 900 (rpm)
